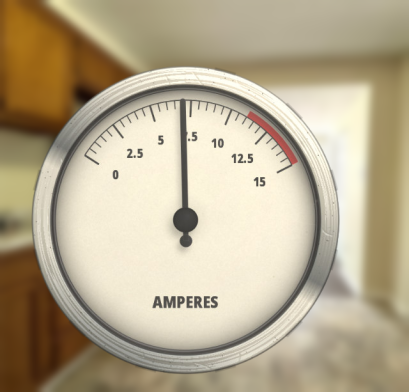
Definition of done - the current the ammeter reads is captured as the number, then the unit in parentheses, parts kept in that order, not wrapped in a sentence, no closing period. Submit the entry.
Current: 7 (A)
